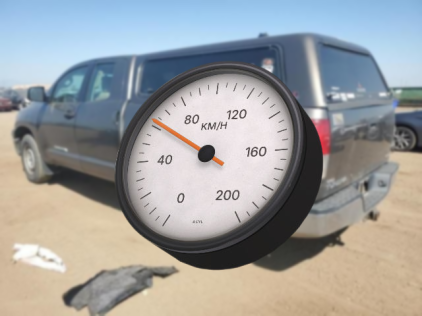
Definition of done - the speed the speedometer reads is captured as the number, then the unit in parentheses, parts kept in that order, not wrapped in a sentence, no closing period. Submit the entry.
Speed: 62.5 (km/h)
